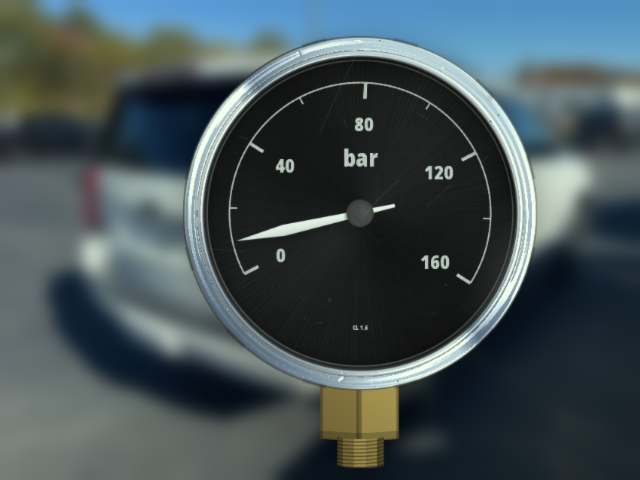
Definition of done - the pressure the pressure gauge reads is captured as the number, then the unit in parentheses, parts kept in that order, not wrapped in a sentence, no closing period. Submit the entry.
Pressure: 10 (bar)
